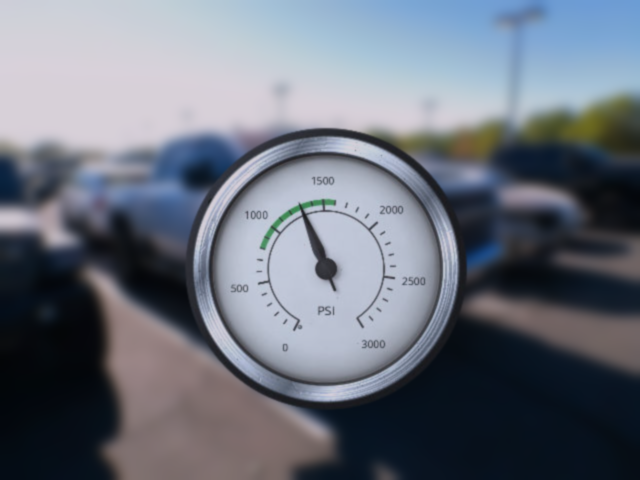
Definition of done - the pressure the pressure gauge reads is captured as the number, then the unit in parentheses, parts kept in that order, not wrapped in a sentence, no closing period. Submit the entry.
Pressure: 1300 (psi)
